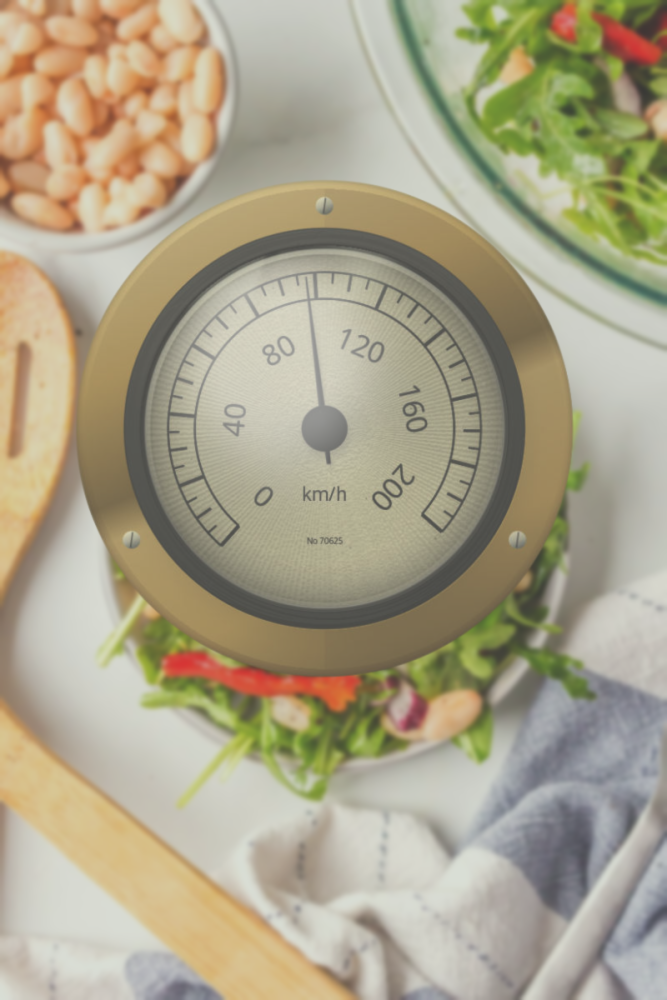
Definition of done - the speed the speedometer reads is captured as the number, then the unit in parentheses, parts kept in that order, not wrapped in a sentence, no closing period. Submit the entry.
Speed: 97.5 (km/h)
